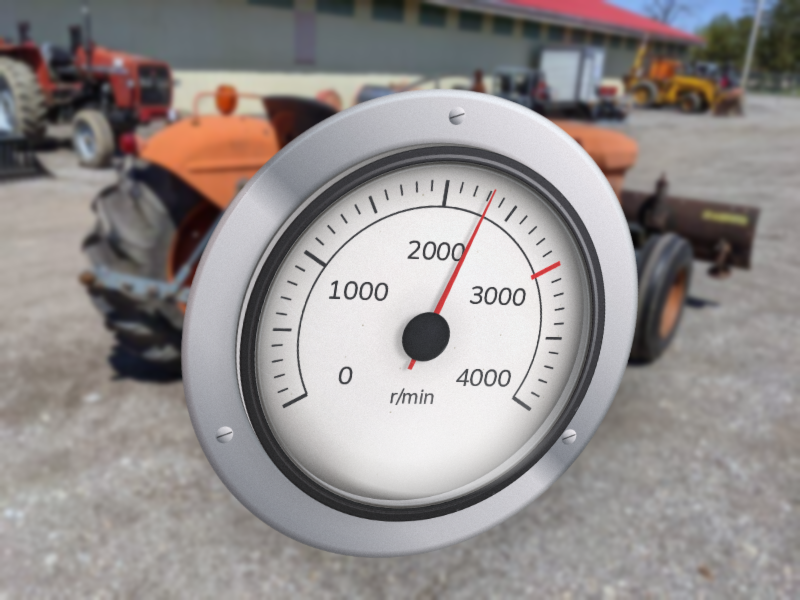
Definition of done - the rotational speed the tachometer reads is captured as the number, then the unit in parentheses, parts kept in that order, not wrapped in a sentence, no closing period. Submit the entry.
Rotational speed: 2300 (rpm)
